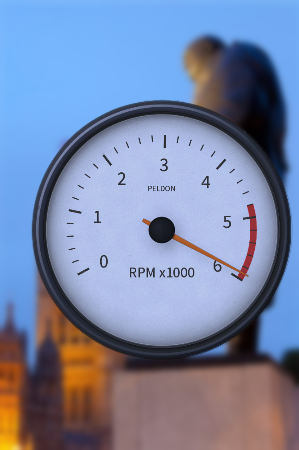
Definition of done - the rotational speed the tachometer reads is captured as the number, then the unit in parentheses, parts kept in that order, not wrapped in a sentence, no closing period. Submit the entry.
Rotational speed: 5900 (rpm)
